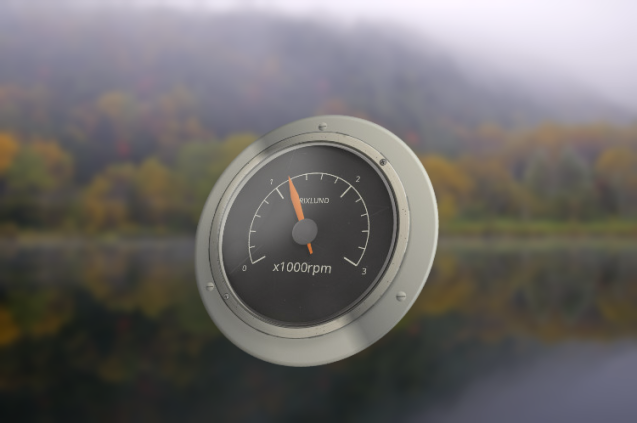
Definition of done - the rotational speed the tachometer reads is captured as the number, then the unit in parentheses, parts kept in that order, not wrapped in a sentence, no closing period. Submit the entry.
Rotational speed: 1200 (rpm)
